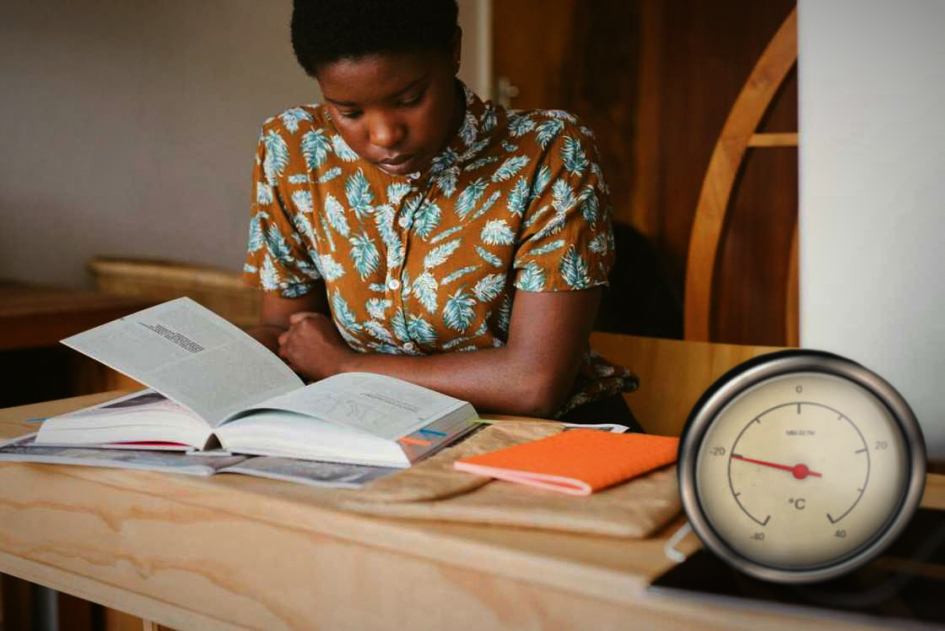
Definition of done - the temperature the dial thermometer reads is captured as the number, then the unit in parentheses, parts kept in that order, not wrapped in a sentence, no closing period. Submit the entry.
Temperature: -20 (°C)
